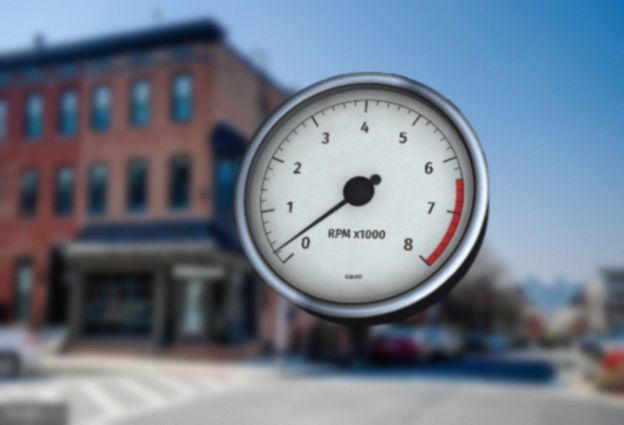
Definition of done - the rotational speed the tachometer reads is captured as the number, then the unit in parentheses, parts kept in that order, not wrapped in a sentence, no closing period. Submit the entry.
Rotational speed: 200 (rpm)
